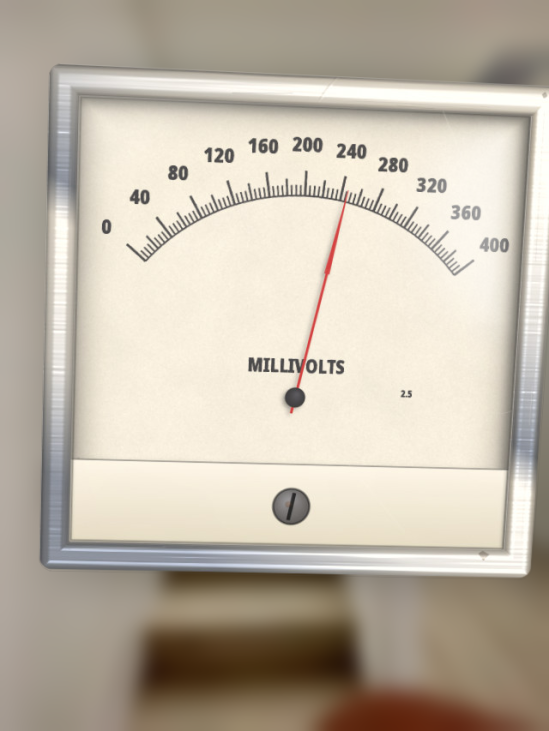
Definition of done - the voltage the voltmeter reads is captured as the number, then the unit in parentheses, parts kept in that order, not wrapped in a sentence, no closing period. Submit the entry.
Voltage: 245 (mV)
